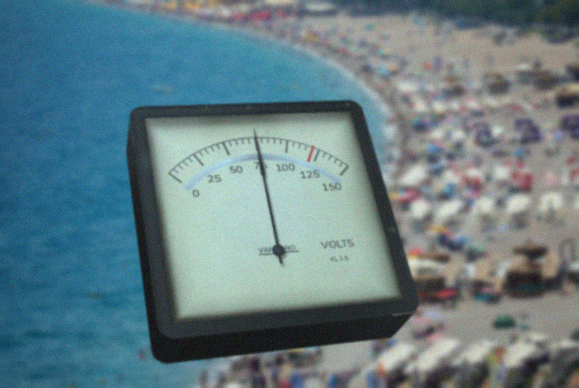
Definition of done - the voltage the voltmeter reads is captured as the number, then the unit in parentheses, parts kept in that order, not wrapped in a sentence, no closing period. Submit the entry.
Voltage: 75 (V)
